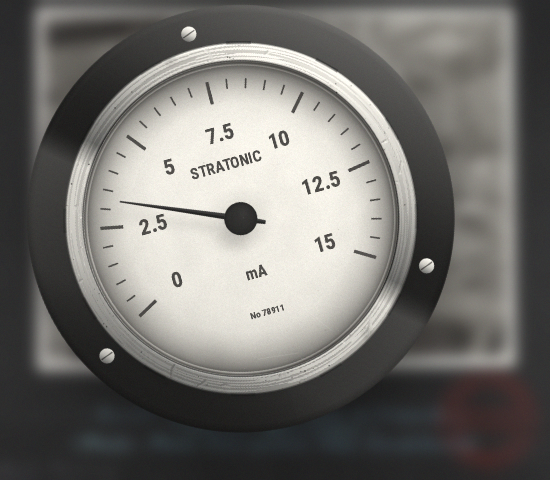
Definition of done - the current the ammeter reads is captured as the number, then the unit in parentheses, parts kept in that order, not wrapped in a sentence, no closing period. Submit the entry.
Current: 3.25 (mA)
